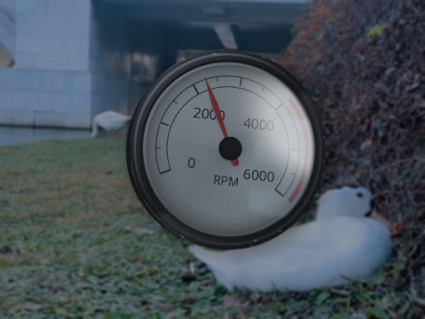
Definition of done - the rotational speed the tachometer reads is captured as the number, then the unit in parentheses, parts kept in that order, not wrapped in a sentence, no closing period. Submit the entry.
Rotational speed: 2250 (rpm)
